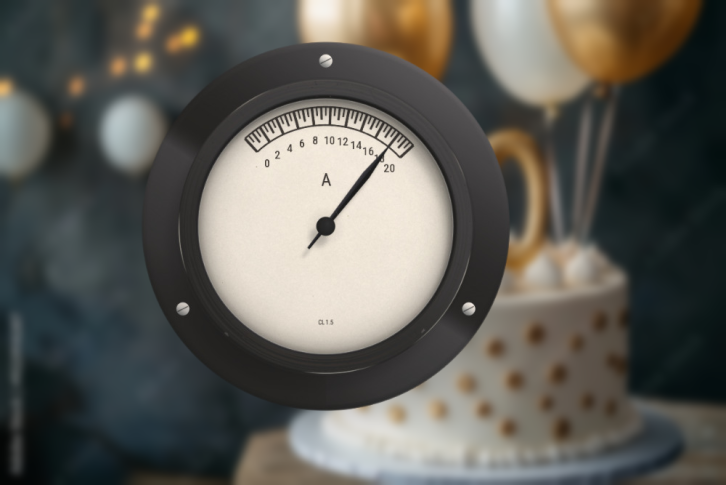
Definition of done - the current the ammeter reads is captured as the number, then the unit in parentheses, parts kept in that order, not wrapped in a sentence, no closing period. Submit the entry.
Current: 18 (A)
